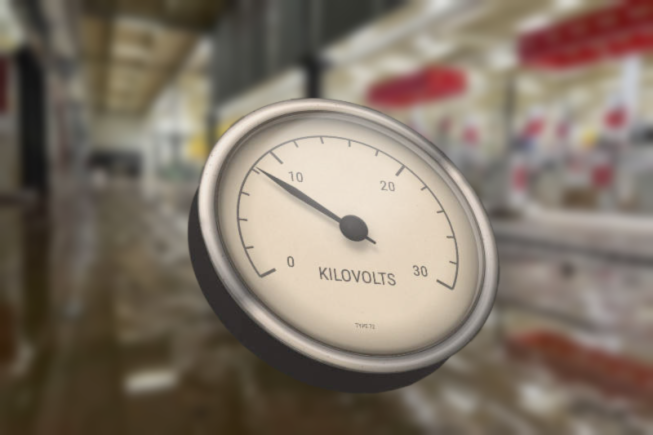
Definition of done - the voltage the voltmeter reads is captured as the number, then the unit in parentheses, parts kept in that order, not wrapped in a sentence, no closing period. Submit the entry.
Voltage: 8 (kV)
